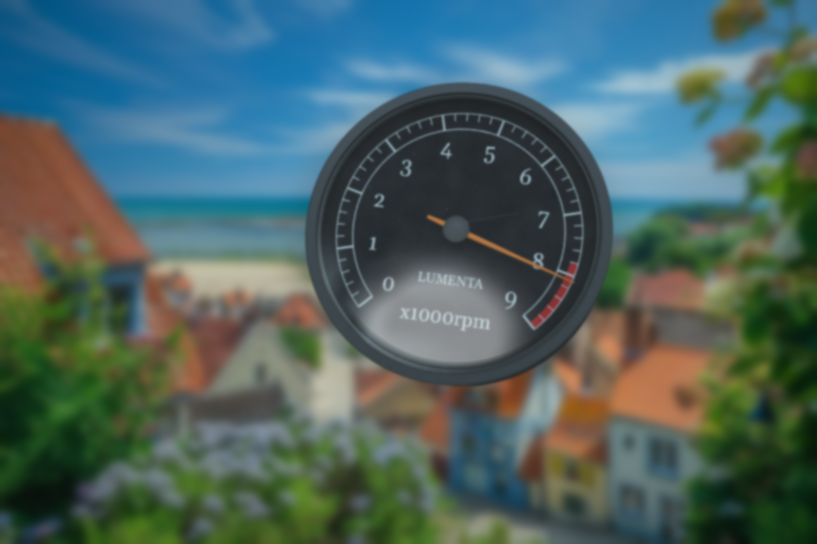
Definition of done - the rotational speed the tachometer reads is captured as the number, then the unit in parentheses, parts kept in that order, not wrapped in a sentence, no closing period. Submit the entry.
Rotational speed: 8100 (rpm)
